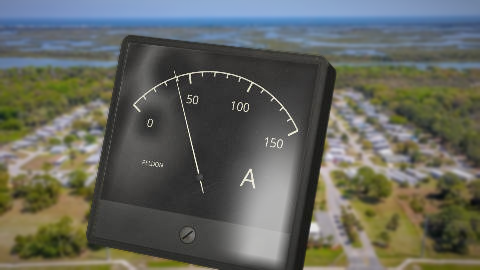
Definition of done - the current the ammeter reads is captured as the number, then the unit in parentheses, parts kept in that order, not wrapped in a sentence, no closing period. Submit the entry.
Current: 40 (A)
